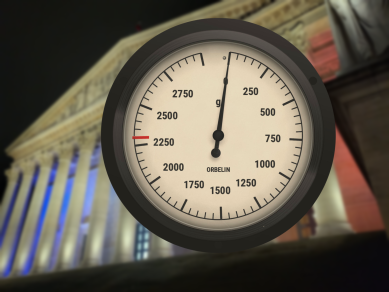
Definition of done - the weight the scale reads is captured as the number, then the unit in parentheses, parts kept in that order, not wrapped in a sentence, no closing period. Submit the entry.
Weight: 0 (g)
